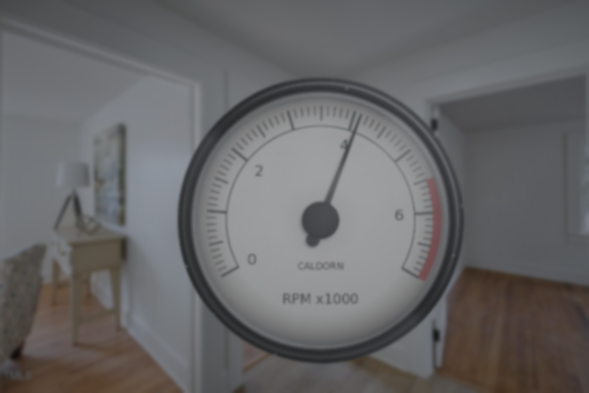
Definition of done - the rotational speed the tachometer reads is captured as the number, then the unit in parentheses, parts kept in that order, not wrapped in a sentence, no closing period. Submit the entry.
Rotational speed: 4100 (rpm)
